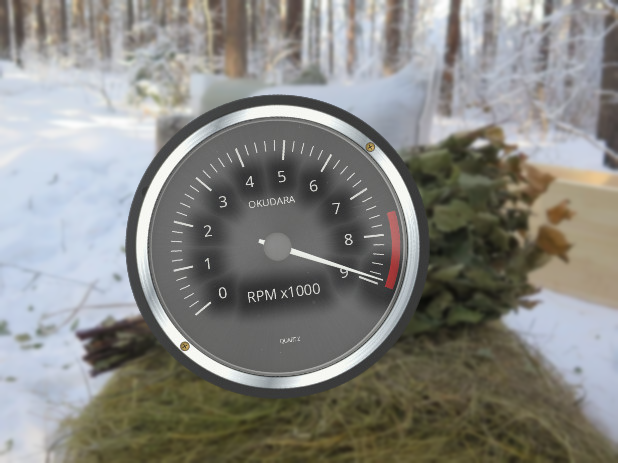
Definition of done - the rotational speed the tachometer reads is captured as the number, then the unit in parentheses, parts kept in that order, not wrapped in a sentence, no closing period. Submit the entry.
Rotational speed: 8900 (rpm)
